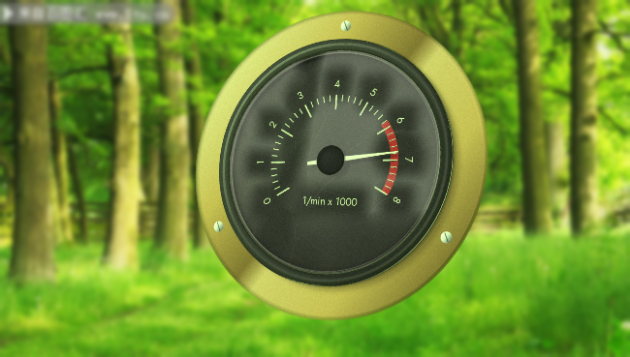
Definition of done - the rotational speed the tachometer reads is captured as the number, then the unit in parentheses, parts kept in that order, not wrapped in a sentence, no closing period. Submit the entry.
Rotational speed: 6800 (rpm)
